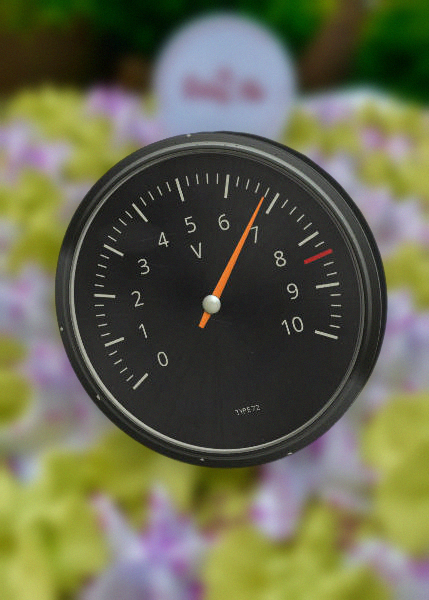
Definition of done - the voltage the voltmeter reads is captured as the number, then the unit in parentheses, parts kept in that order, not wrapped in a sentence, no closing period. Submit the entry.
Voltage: 6.8 (V)
